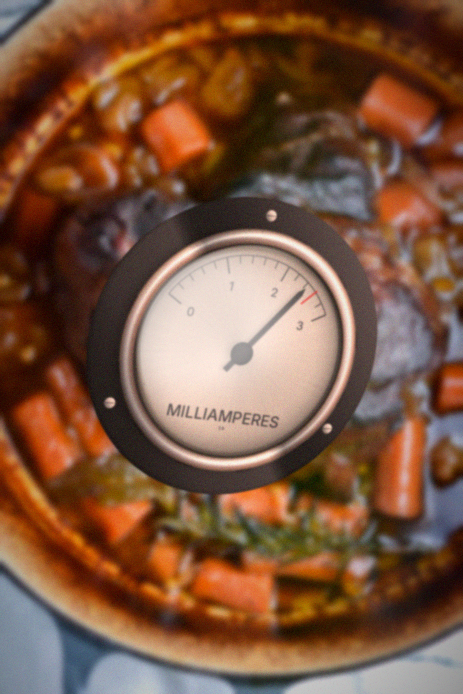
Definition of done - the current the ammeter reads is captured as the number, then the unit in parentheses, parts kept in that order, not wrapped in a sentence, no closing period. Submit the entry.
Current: 2.4 (mA)
